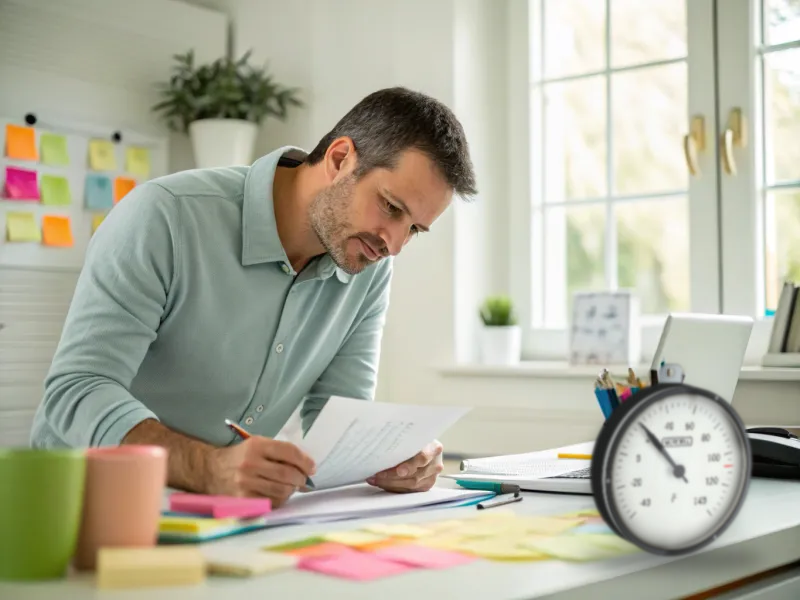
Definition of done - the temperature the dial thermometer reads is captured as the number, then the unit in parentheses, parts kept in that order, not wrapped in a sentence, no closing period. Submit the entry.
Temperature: 20 (°F)
